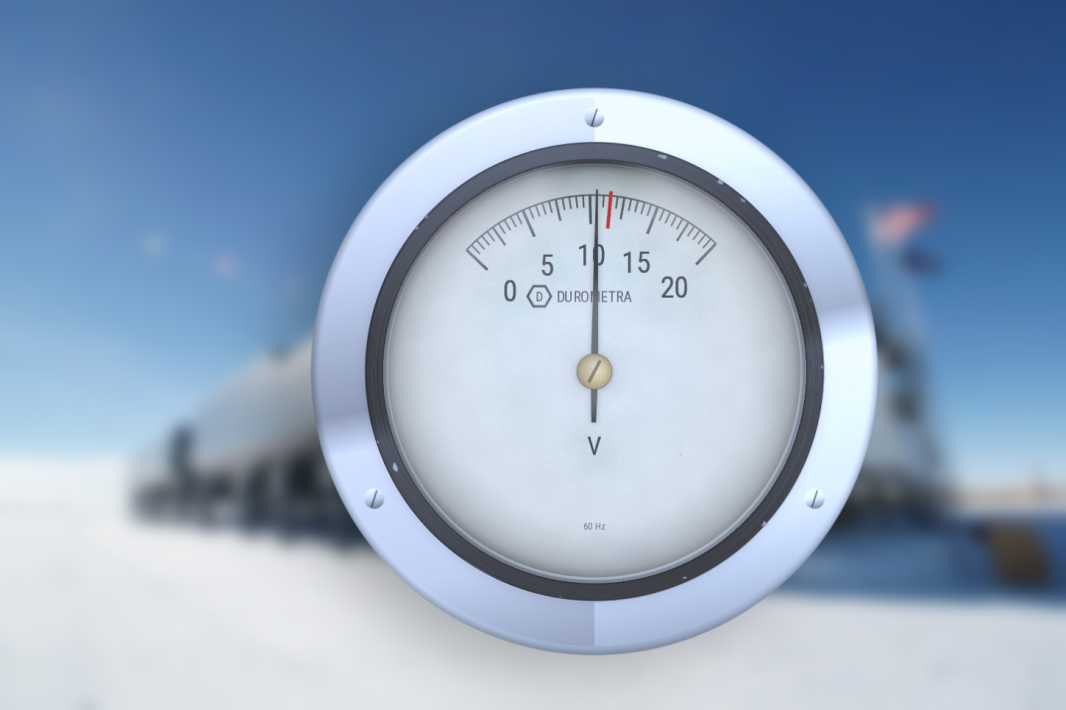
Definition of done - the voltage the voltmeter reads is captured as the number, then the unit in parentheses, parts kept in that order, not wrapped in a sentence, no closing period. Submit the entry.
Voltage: 10.5 (V)
